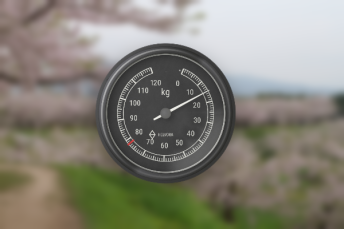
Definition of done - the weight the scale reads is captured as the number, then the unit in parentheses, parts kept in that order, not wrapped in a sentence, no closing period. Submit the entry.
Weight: 15 (kg)
